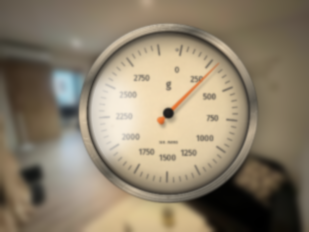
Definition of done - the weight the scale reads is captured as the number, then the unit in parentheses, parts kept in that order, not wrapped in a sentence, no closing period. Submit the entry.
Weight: 300 (g)
